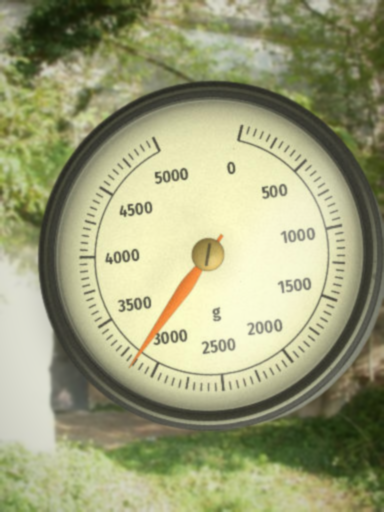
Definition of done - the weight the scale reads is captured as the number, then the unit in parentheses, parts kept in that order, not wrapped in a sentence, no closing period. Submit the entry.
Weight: 3150 (g)
